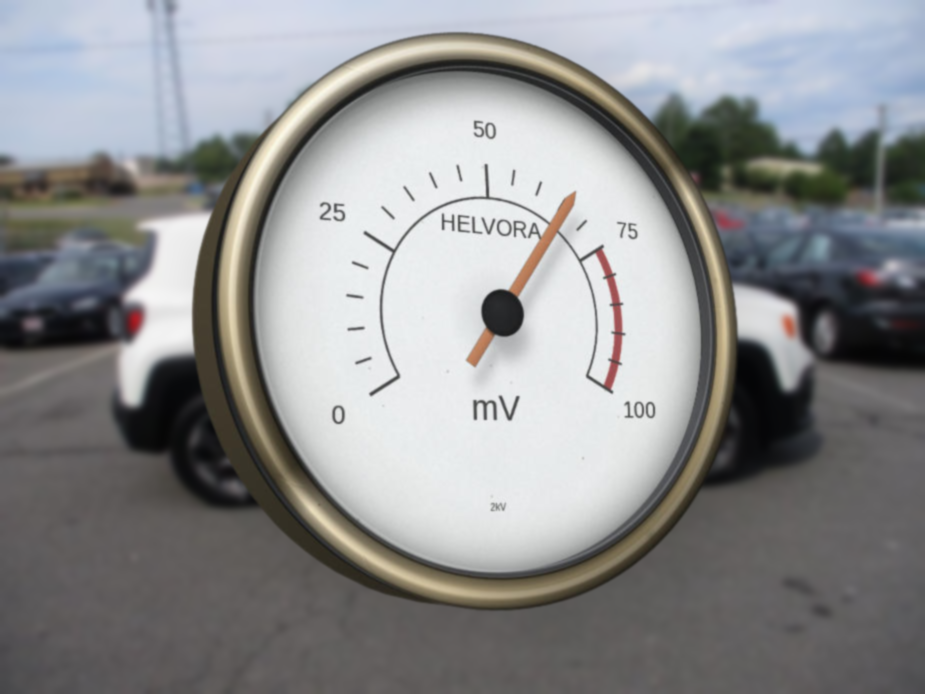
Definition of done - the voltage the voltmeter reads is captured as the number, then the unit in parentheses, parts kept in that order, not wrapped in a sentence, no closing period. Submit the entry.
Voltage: 65 (mV)
